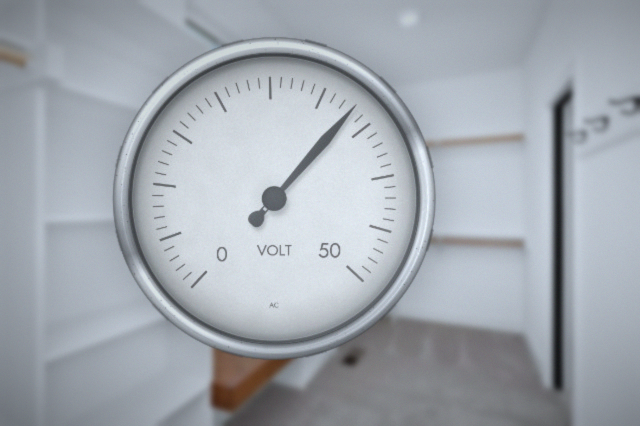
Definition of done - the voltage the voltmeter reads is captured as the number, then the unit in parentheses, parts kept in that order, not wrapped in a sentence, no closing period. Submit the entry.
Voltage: 33 (V)
